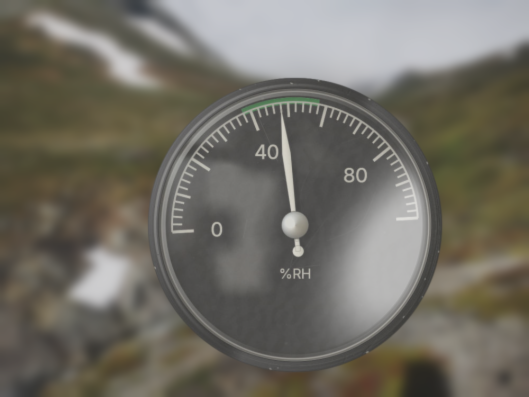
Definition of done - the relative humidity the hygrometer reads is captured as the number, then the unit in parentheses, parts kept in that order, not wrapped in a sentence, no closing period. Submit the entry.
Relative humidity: 48 (%)
